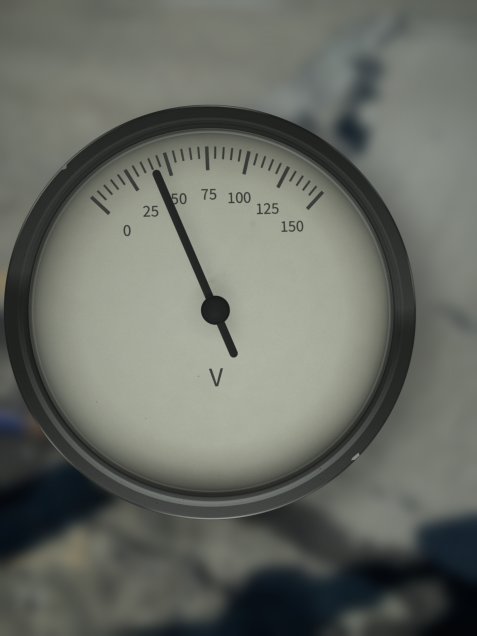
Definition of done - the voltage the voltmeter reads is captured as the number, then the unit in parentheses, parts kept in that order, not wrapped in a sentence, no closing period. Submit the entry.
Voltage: 40 (V)
